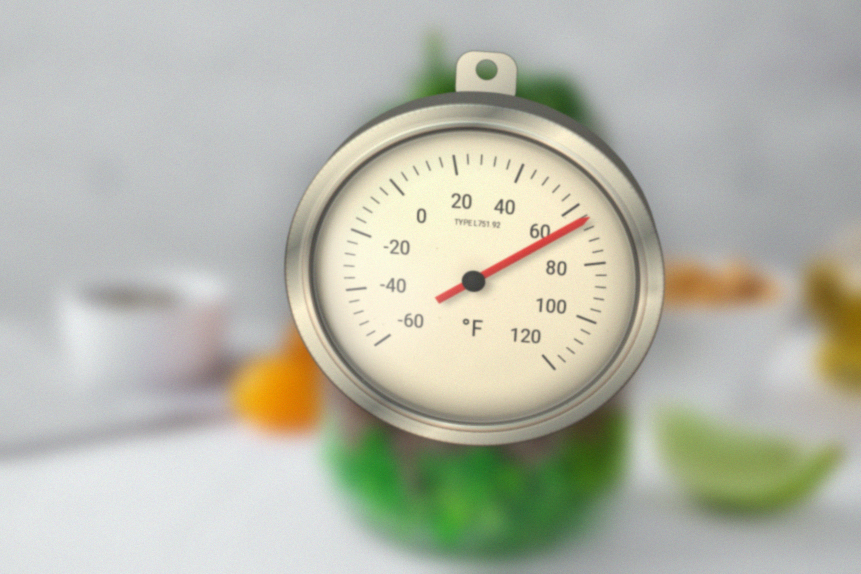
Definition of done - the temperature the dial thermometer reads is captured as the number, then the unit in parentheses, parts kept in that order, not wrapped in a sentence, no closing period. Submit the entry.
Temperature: 64 (°F)
